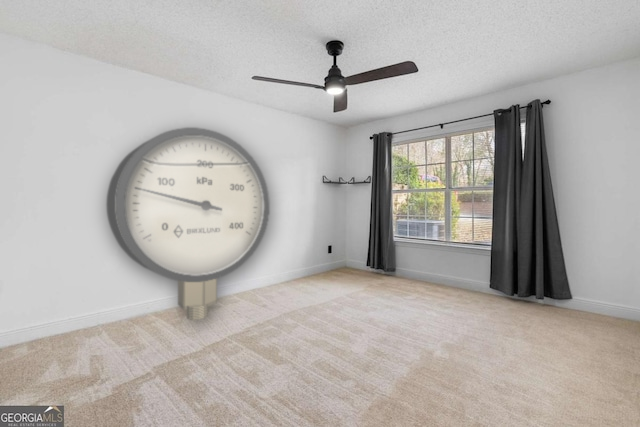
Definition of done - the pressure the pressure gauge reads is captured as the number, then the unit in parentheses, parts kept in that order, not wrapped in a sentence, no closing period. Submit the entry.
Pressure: 70 (kPa)
